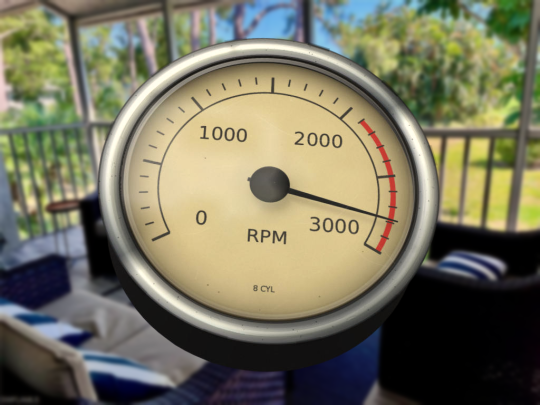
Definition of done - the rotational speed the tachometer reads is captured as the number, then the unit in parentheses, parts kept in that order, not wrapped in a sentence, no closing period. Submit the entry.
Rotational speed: 2800 (rpm)
